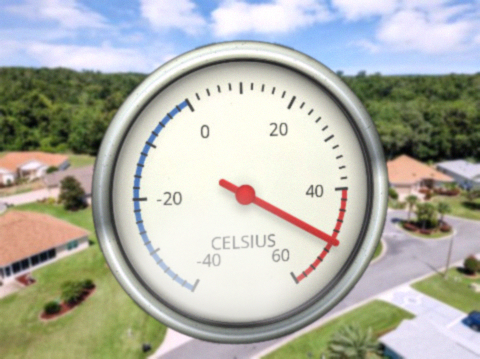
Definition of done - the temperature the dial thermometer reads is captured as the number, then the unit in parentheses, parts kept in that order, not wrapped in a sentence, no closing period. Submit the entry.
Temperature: 50 (°C)
